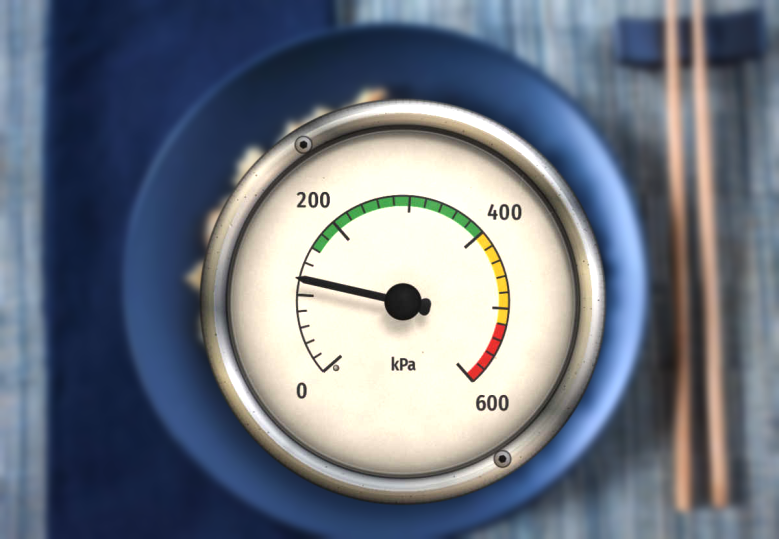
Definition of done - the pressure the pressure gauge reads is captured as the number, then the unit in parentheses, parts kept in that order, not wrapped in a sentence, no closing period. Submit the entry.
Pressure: 120 (kPa)
